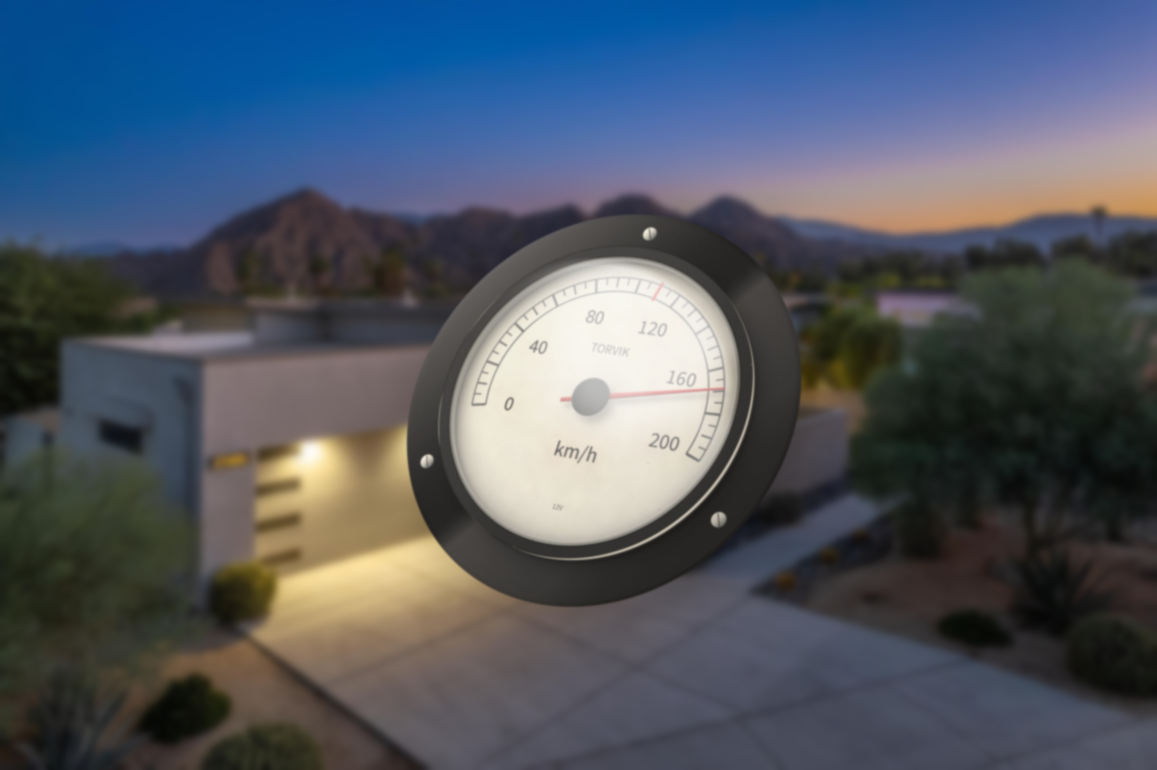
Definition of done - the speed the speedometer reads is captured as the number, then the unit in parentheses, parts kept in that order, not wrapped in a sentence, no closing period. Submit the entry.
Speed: 170 (km/h)
